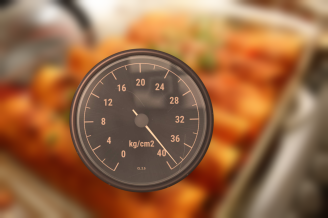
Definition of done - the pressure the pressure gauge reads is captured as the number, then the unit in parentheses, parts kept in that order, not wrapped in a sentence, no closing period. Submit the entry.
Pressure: 39 (kg/cm²)
